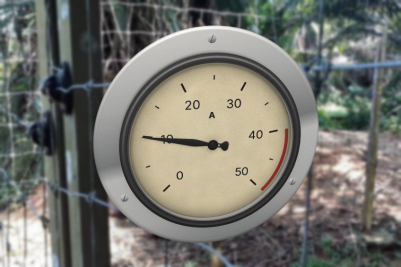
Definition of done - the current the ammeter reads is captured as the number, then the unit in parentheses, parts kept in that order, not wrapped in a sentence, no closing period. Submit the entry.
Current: 10 (A)
